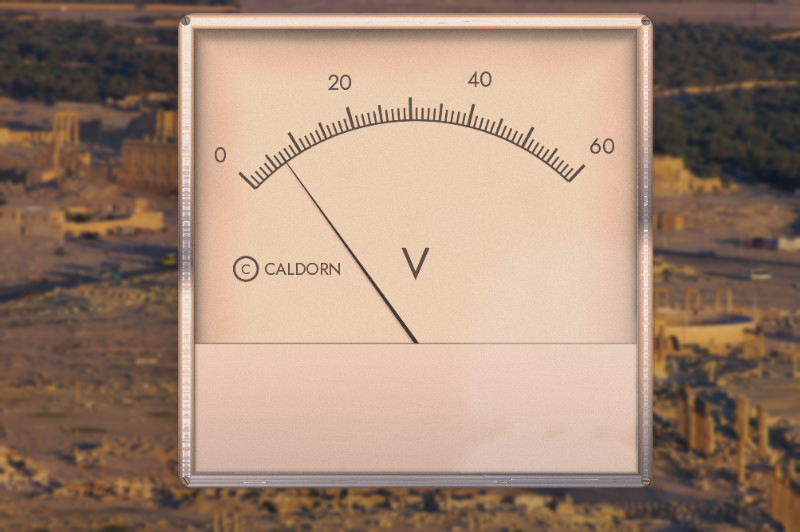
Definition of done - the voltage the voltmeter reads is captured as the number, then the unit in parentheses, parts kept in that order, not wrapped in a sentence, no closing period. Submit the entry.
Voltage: 7 (V)
